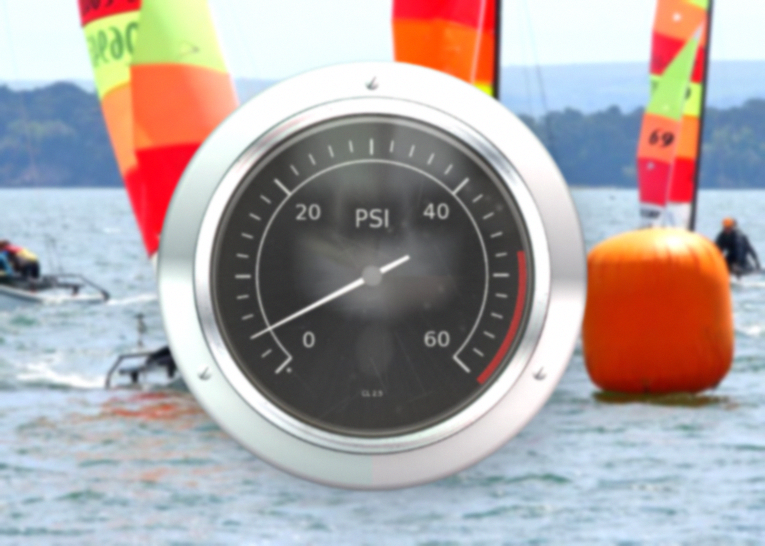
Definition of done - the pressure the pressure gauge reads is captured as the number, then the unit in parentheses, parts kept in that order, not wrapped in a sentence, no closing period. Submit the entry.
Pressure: 4 (psi)
